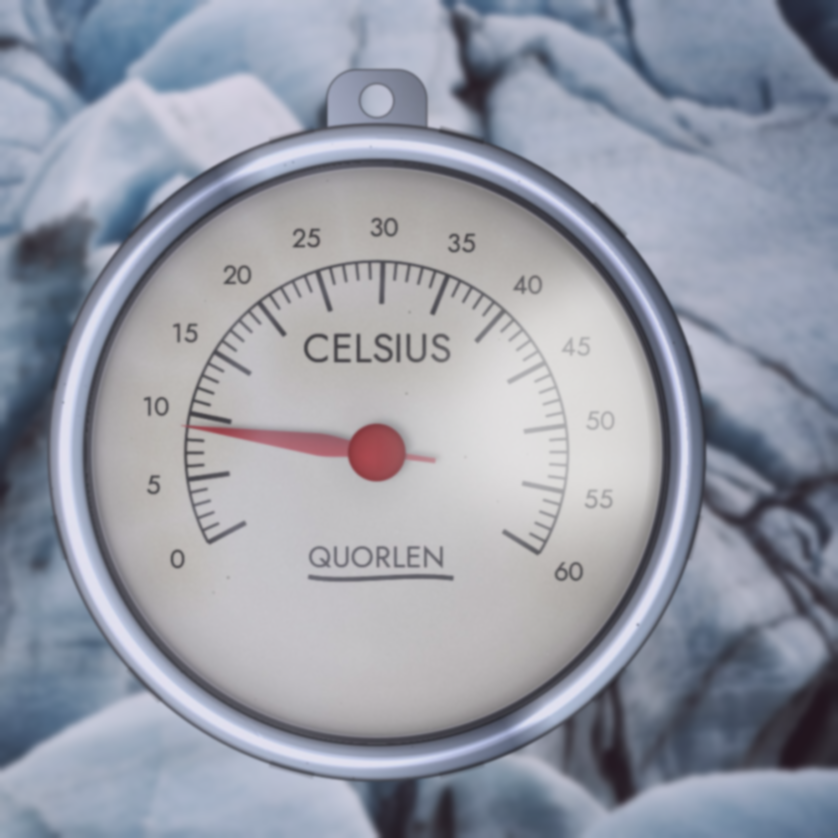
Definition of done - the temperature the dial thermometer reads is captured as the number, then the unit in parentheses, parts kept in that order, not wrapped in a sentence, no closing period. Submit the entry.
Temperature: 9 (°C)
